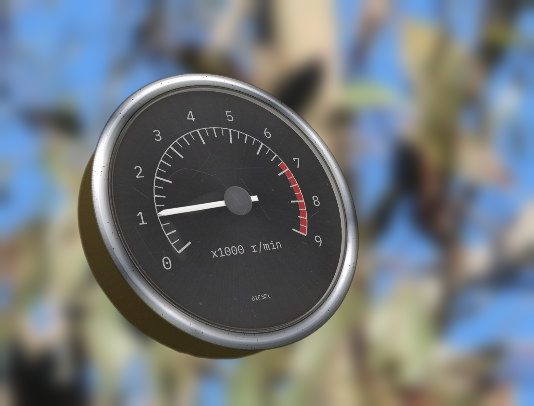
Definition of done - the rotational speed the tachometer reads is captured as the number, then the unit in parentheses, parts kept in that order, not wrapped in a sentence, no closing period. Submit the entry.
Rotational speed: 1000 (rpm)
